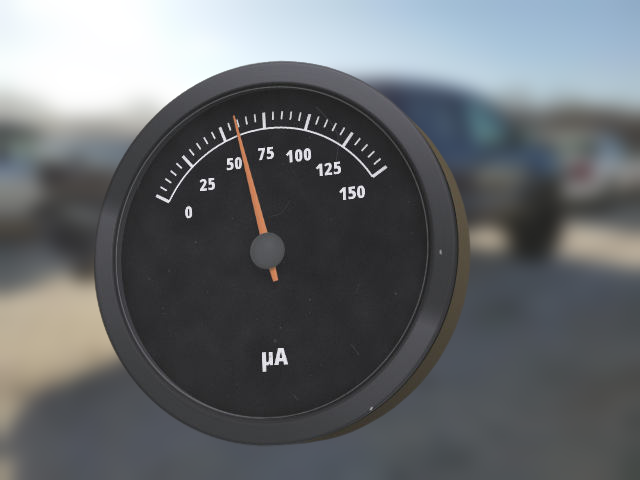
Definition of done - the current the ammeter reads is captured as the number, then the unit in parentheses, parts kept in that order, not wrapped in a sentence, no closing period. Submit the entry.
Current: 60 (µA)
